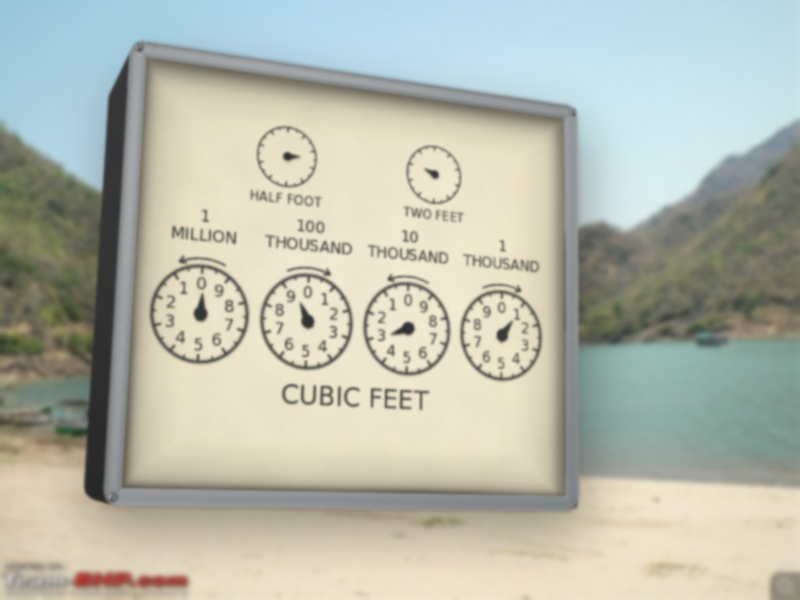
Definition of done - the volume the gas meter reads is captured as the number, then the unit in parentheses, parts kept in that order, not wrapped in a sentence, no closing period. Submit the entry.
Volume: 993100 (ft³)
